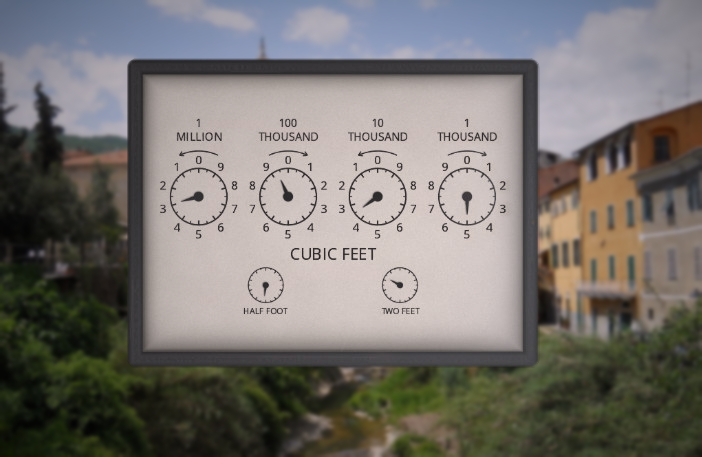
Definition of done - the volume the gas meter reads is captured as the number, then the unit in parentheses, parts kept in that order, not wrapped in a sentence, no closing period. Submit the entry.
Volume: 293500 (ft³)
